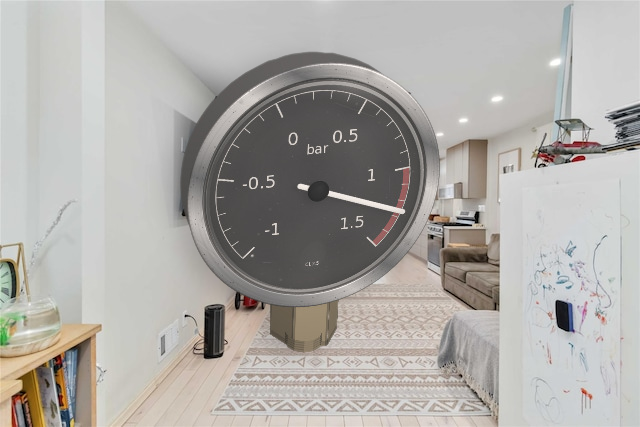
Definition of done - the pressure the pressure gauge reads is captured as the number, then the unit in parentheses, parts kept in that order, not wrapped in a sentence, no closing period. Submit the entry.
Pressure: 1.25 (bar)
